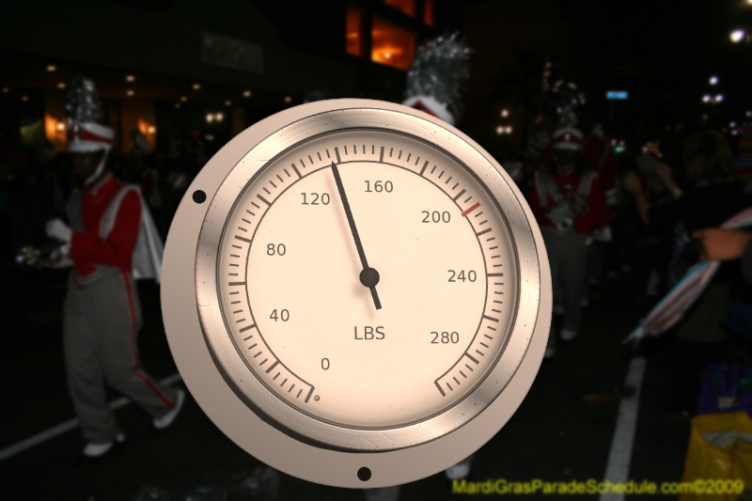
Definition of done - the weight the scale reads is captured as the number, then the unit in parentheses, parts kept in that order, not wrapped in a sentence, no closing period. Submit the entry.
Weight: 136 (lb)
